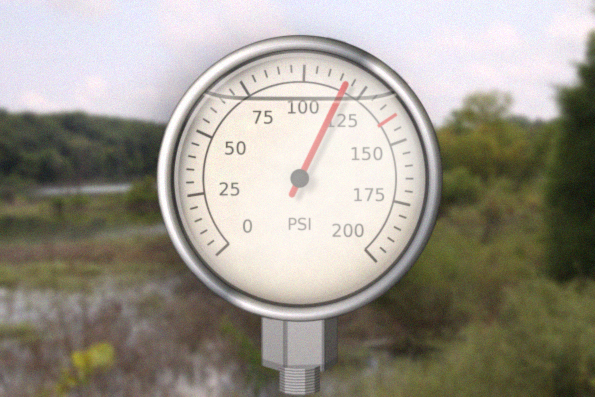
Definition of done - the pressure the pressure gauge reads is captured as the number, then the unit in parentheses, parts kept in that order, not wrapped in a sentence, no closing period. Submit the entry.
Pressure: 117.5 (psi)
